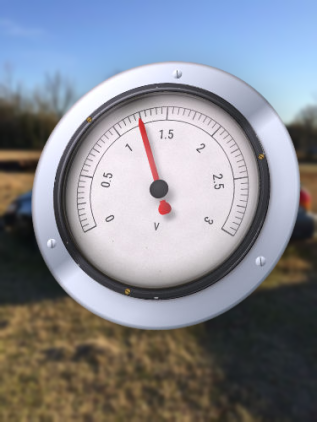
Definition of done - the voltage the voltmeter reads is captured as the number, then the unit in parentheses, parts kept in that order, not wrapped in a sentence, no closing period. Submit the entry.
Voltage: 1.25 (V)
